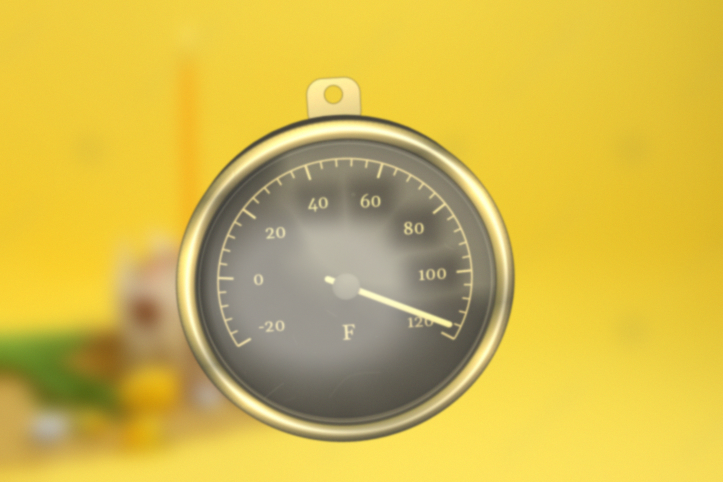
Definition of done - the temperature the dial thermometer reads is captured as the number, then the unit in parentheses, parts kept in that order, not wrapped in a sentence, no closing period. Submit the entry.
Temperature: 116 (°F)
